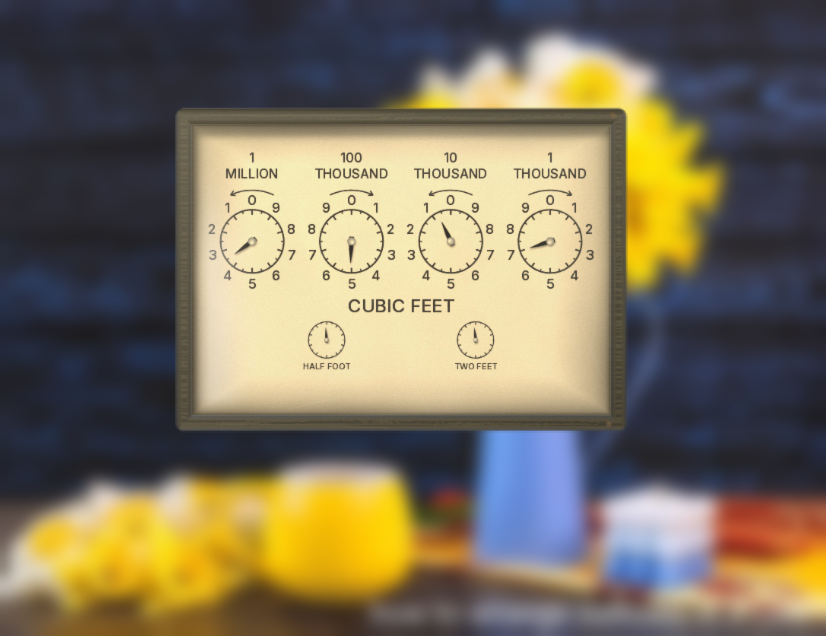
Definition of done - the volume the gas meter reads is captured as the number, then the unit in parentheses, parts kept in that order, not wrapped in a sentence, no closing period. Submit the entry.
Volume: 350700 (ft³)
